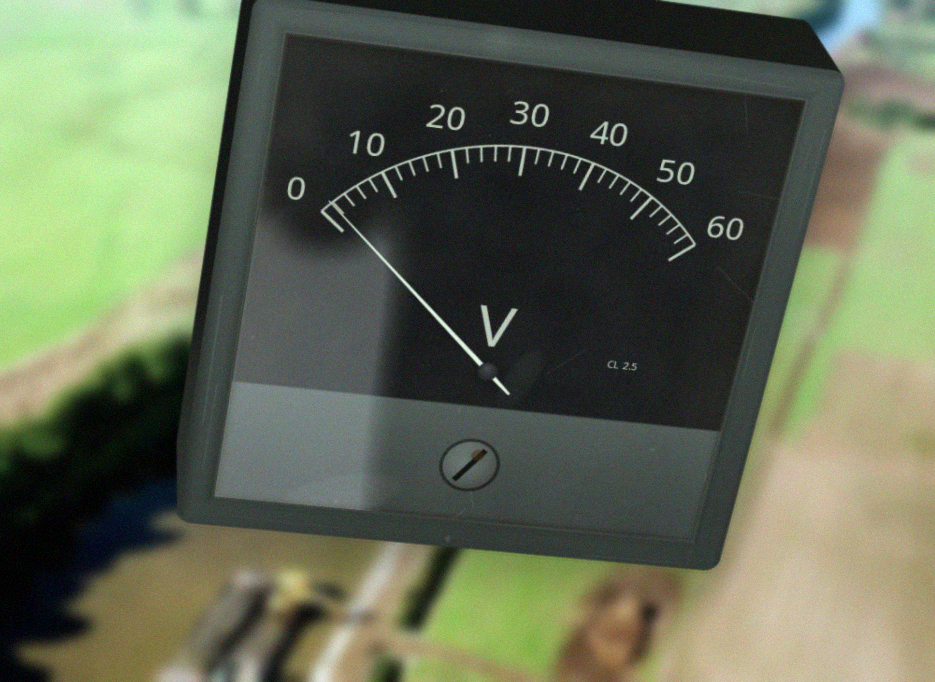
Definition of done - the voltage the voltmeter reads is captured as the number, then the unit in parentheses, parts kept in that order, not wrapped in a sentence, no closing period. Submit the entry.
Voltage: 2 (V)
